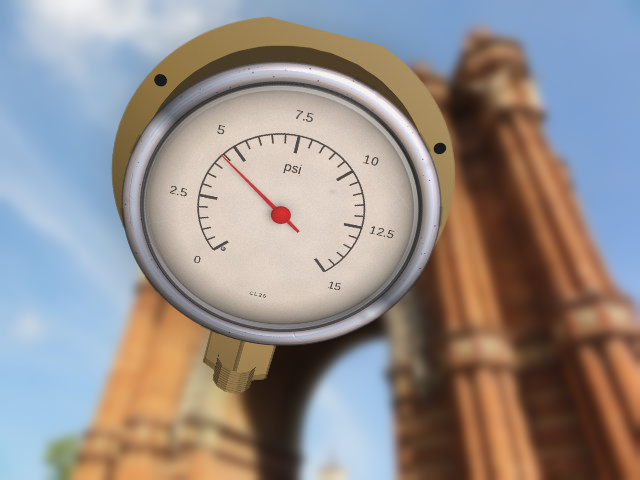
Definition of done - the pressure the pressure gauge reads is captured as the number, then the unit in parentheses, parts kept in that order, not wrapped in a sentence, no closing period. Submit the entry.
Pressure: 4.5 (psi)
